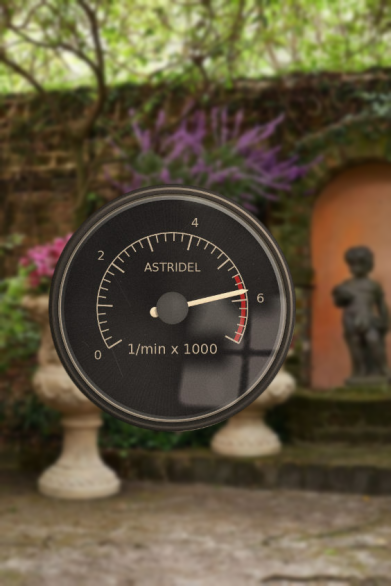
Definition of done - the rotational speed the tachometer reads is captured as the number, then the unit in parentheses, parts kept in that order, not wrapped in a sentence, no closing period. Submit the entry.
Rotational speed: 5800 (rpm)
